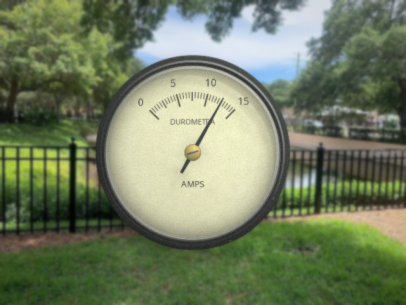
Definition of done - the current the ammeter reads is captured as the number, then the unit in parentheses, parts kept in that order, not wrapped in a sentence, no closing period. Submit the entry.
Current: 12.5 (A)
